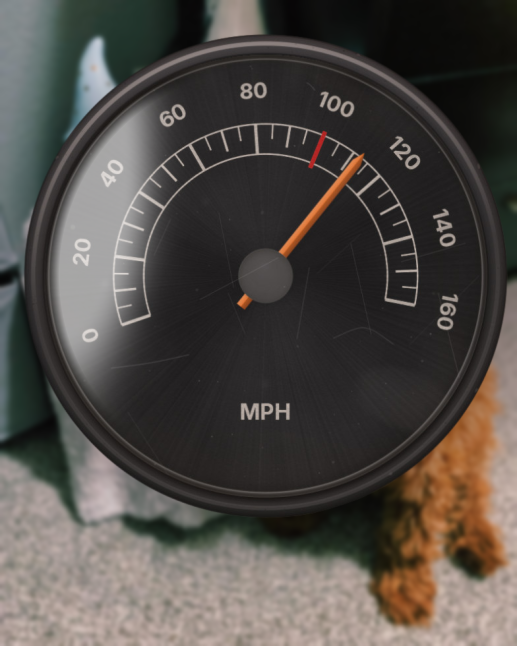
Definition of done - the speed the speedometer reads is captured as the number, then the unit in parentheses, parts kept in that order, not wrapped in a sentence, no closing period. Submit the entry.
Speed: 112.5 (mph)
